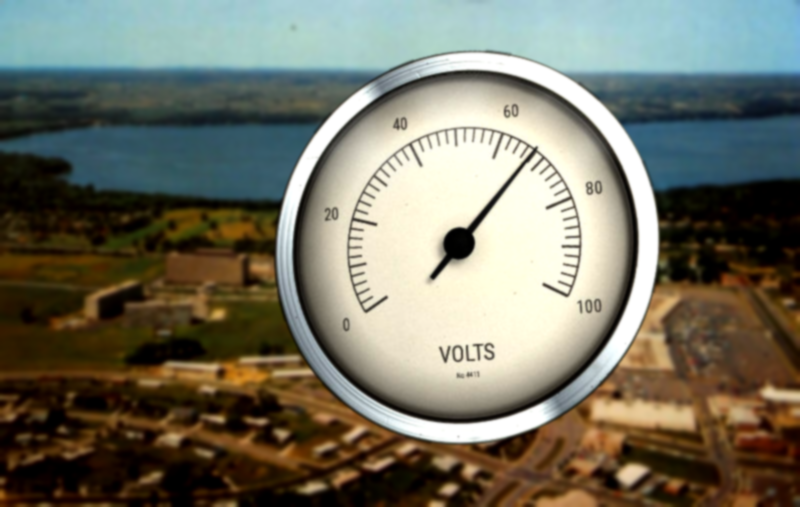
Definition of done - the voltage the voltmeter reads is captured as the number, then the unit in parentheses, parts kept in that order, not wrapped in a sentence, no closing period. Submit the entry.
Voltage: 68 (V)
